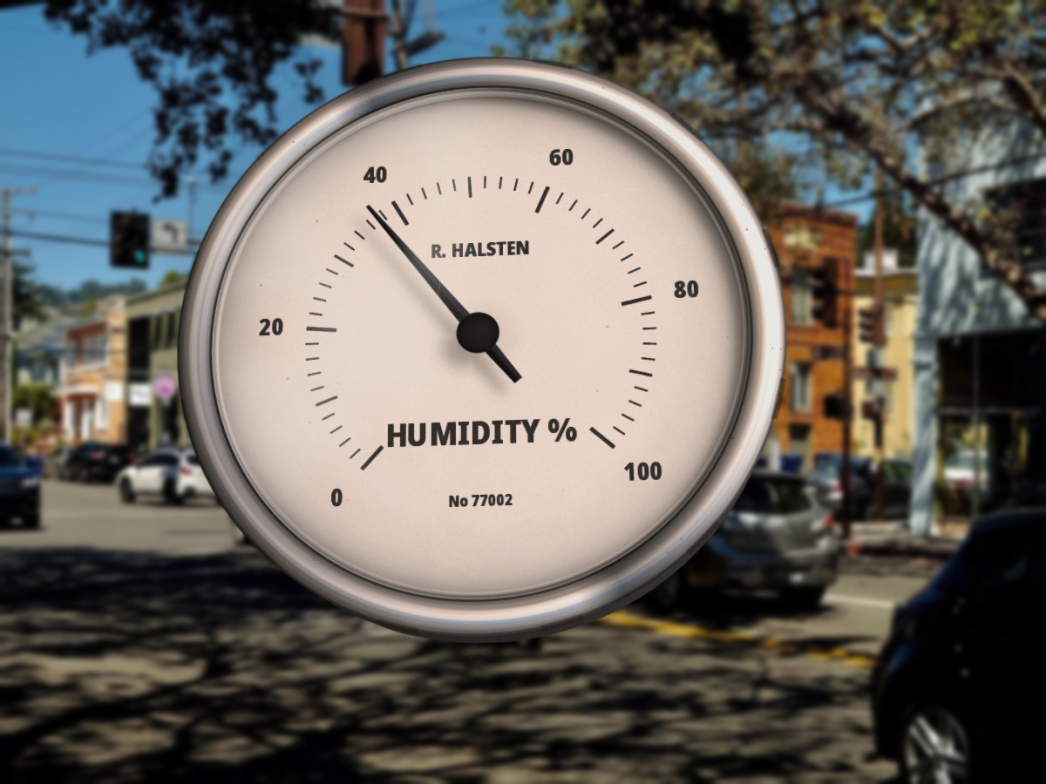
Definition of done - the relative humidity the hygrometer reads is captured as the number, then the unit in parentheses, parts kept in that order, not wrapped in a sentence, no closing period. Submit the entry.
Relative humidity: 37 (%)
